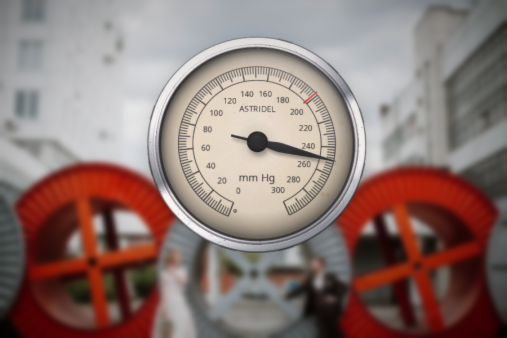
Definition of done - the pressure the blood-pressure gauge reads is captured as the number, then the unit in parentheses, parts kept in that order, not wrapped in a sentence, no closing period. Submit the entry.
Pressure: 250 (mmHg)
